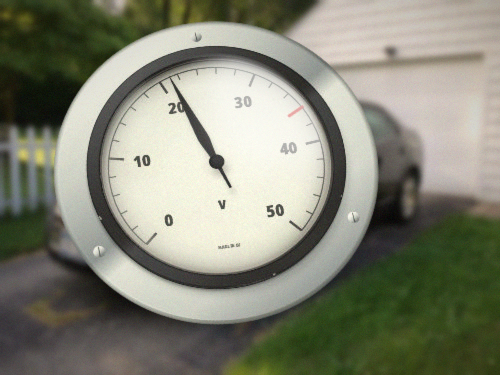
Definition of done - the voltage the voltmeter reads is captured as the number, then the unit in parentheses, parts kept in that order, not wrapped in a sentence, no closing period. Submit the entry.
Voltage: 21 (V)
